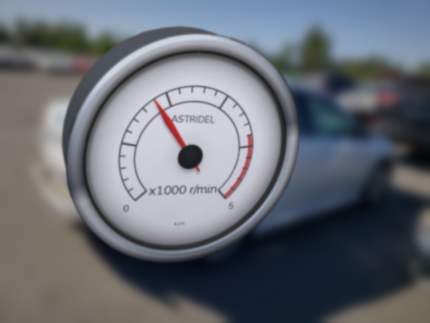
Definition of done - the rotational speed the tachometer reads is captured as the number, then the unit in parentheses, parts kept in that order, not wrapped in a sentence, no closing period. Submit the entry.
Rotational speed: 1800 (rpm)
